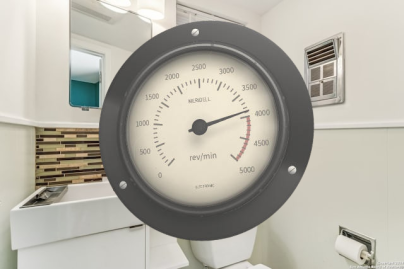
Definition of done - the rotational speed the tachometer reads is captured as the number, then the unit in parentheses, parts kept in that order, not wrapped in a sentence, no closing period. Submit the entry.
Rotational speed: 3900 (rpm)
